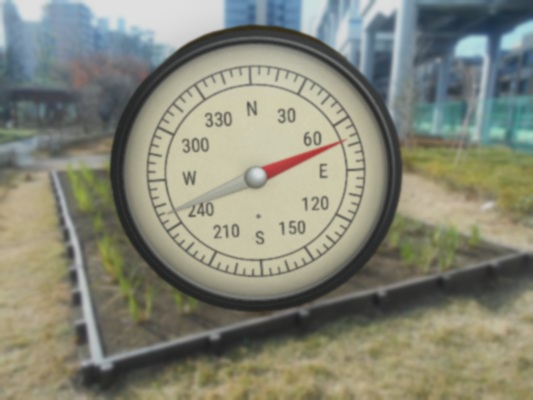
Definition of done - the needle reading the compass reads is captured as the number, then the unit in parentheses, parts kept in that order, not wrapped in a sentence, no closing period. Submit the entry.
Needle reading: 70 (°)
